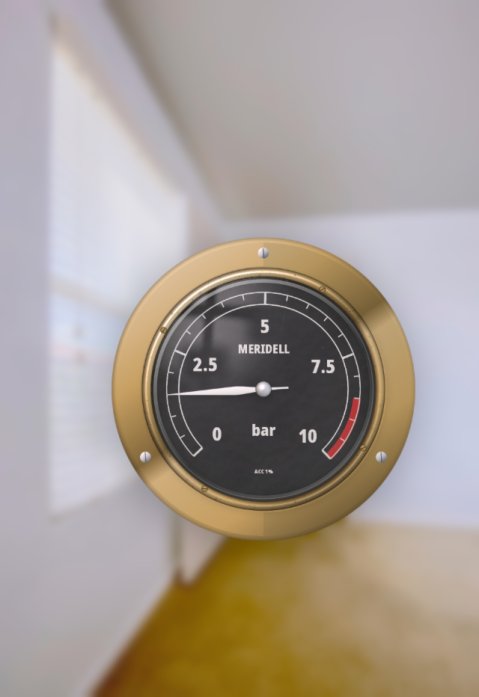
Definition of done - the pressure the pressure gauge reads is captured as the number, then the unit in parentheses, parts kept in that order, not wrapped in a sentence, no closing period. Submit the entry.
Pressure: 1.5 (bar)
